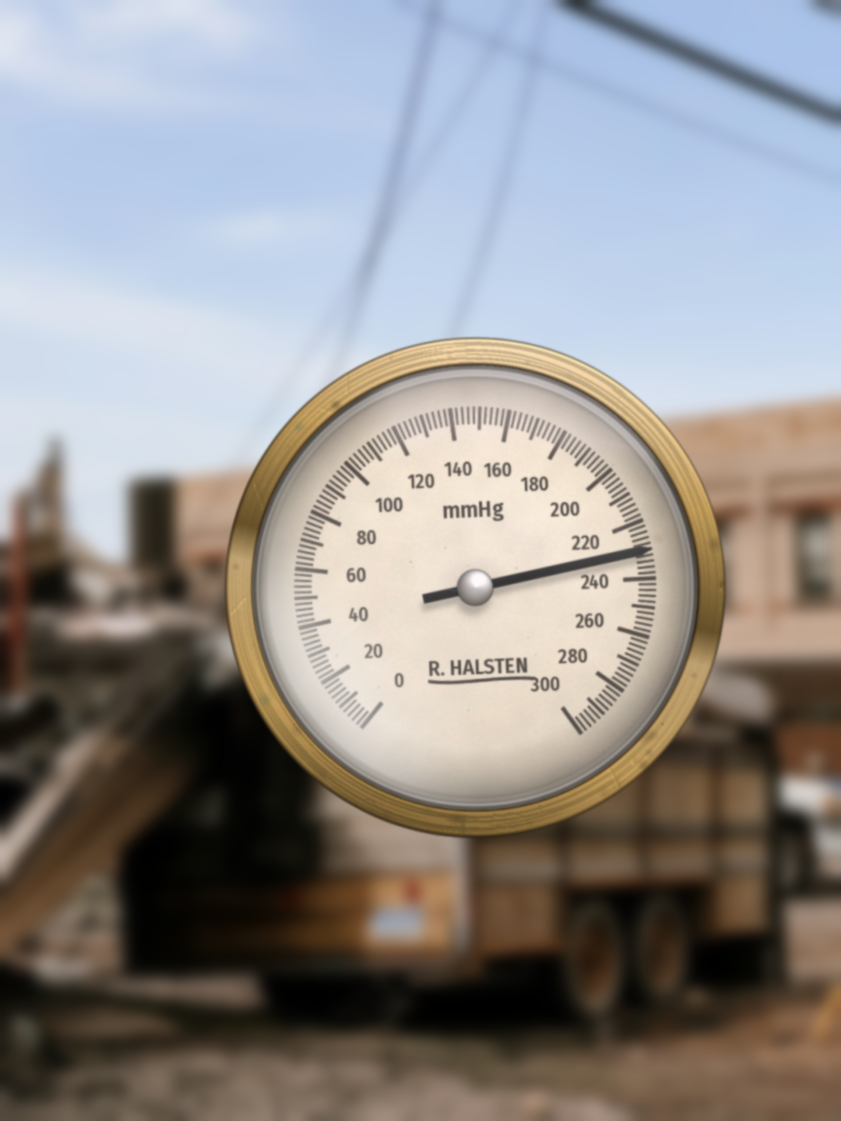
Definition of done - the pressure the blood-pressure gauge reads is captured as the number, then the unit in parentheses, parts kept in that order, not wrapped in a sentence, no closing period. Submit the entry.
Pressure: 230 (mmHg)
